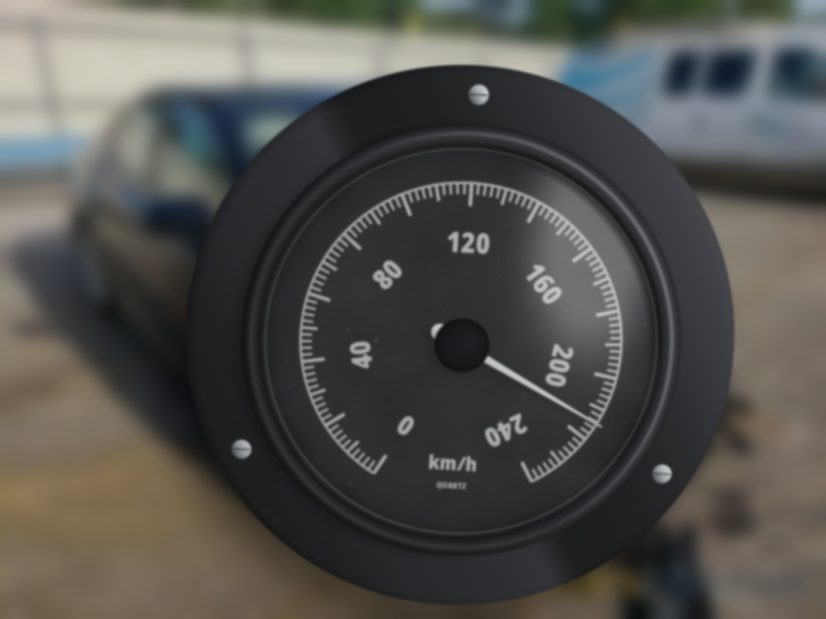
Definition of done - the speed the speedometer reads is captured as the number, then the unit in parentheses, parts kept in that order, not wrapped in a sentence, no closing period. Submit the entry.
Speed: 214 (km/h)
